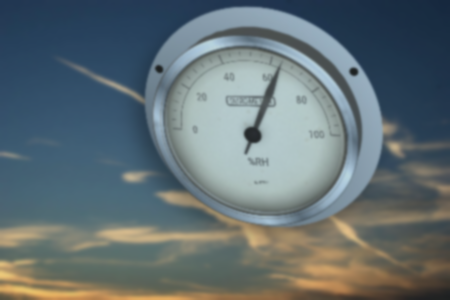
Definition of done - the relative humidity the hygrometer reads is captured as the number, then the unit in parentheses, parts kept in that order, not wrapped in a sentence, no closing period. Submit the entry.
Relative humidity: 64 (%)
